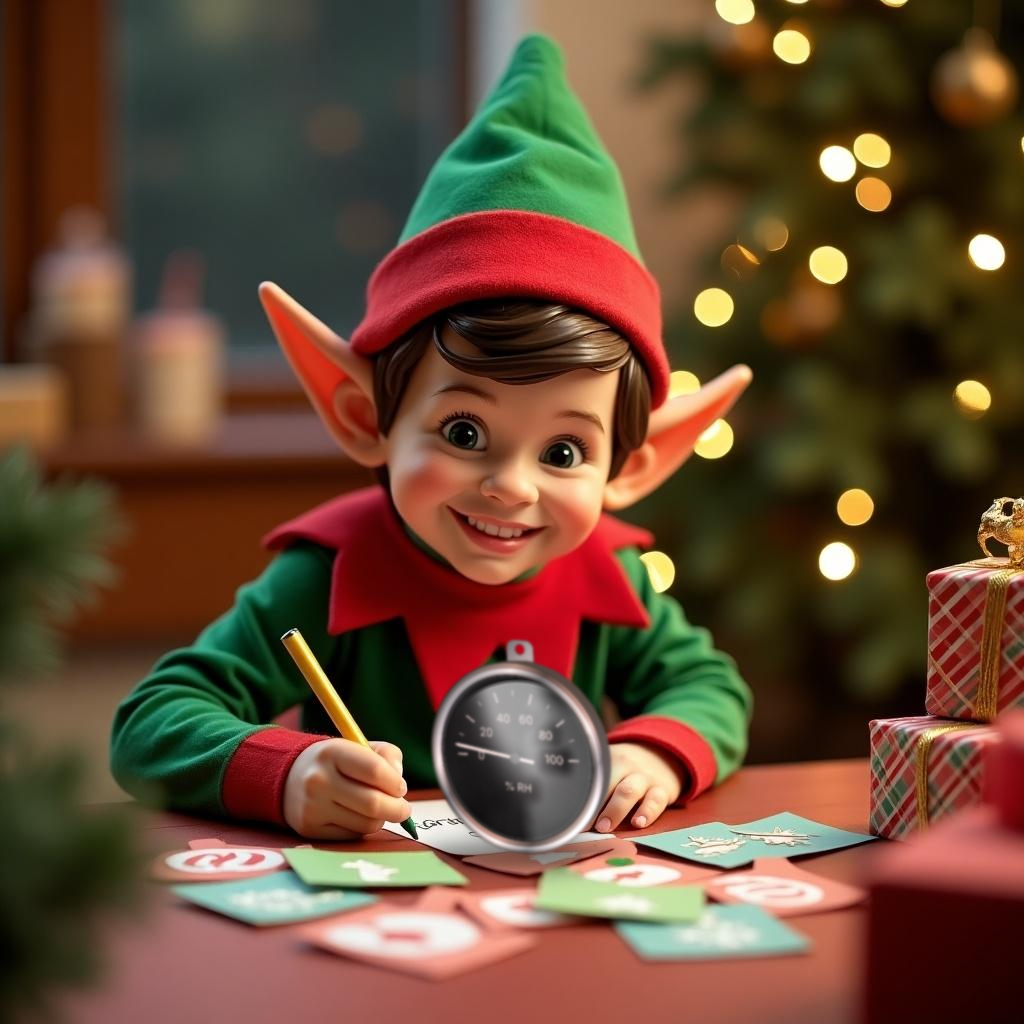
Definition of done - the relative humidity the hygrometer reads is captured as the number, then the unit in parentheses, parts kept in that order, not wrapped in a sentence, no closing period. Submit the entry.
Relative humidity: 5 (%)
